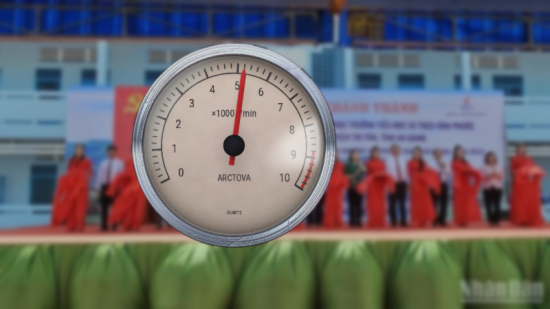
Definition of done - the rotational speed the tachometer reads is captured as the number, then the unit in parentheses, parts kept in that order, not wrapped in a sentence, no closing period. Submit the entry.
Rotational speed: 5200 (rpm)
